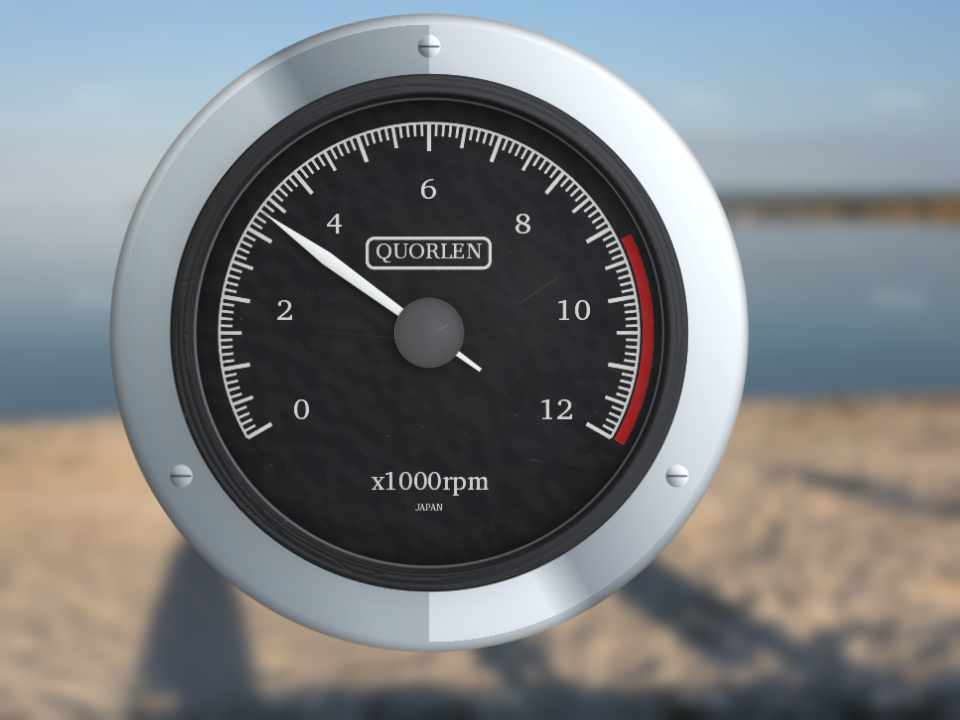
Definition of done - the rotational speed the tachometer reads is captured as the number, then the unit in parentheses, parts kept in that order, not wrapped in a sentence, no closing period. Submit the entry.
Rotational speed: 3300 (rpm)
